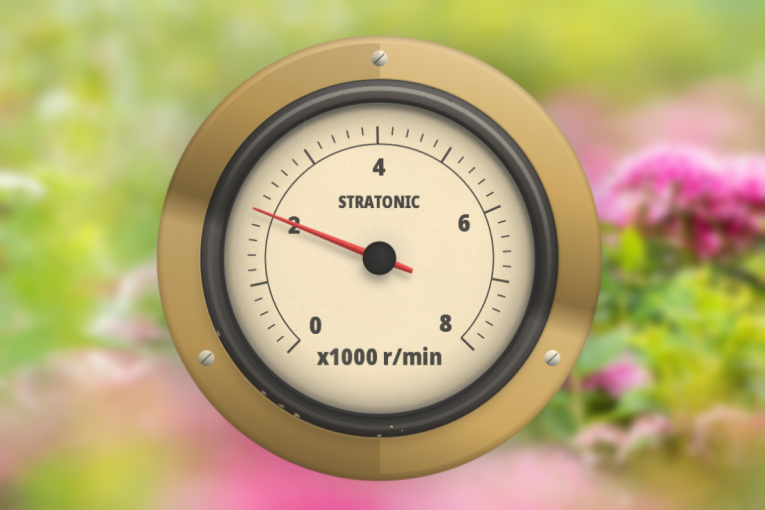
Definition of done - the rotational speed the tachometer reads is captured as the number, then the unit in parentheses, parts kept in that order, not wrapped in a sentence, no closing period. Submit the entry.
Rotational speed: 2000 (rpm)
